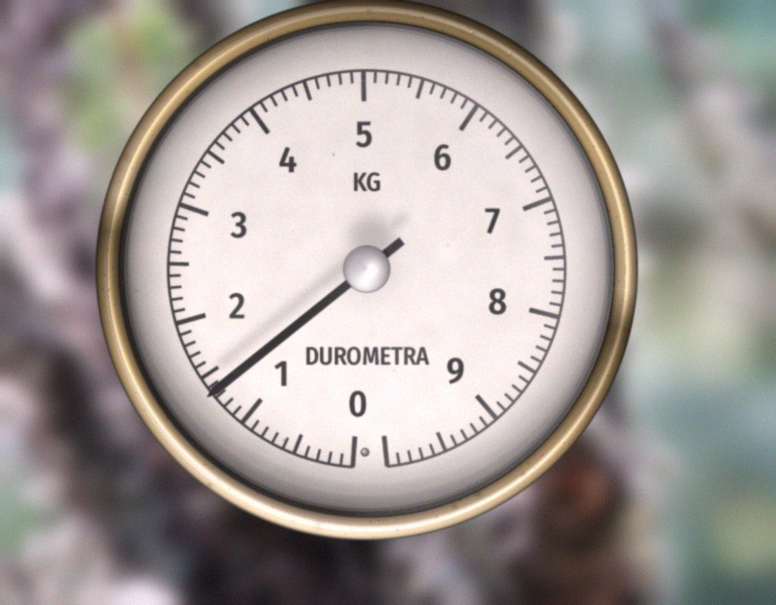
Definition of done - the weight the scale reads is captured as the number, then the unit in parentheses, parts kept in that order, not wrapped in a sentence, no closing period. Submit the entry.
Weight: 1.35 (kg)
